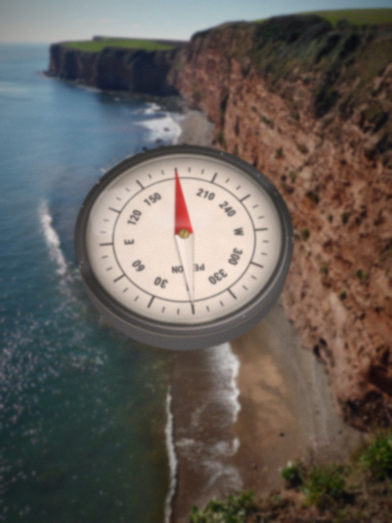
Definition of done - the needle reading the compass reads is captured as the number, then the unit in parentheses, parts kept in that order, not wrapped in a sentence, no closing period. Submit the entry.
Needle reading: 180 (°)
